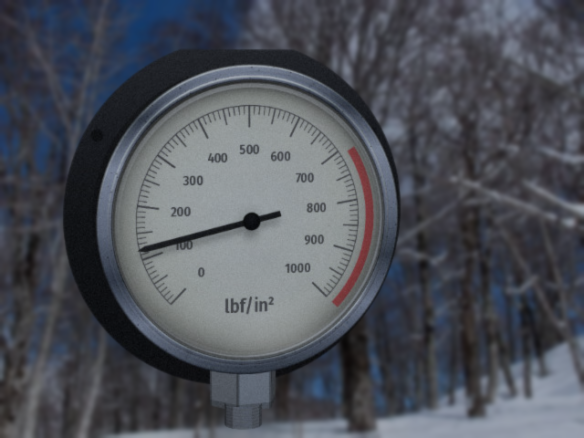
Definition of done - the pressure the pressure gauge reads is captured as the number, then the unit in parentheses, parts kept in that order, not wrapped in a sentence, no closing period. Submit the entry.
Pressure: 120 (psi)
